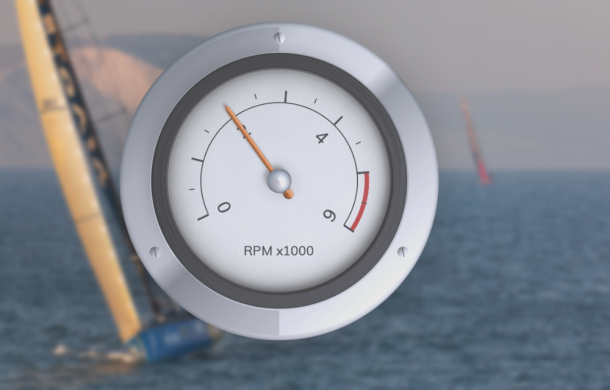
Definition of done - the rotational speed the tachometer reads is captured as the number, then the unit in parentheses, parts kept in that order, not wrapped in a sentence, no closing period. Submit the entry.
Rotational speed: 2000 (rpm)
